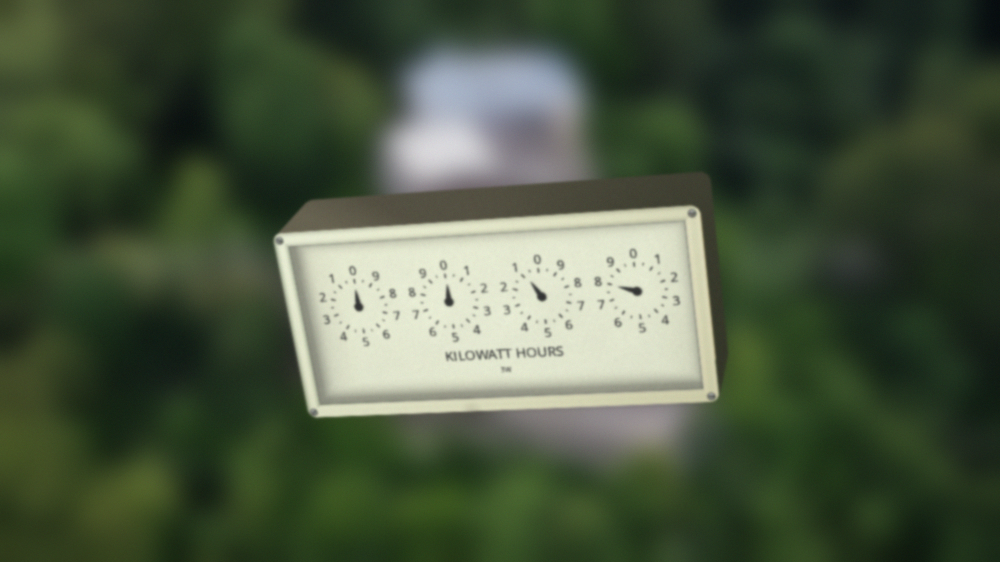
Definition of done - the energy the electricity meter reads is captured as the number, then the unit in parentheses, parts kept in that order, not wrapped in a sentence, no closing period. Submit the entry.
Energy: 8 (kWh)
